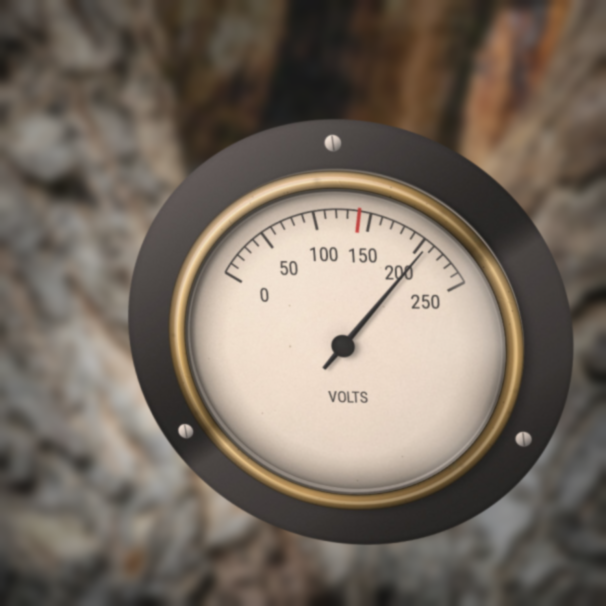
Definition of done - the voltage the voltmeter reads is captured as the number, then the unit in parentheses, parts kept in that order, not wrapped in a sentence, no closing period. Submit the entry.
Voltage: 205 (V)
